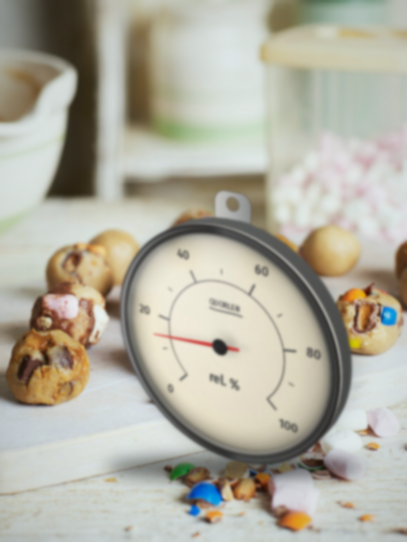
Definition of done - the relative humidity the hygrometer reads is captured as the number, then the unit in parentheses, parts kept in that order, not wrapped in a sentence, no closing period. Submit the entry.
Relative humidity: 15 (%)
